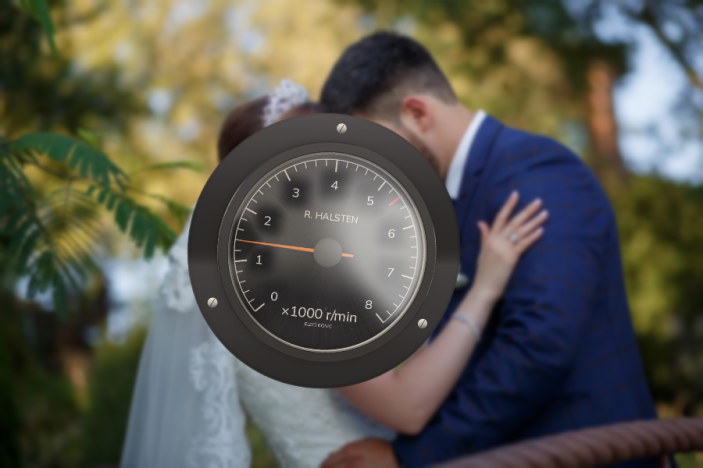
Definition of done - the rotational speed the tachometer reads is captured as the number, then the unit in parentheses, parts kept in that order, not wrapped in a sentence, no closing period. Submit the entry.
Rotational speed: 1400 (rpm)
